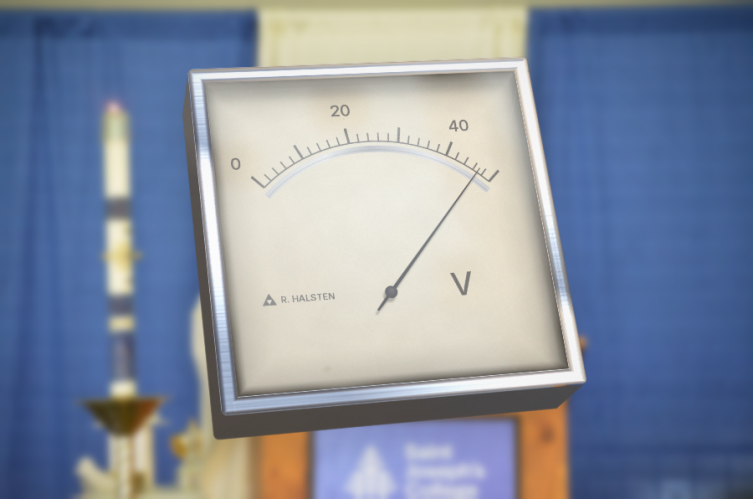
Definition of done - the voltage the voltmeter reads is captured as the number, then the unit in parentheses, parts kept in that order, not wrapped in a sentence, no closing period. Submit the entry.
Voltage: 47 (V)
